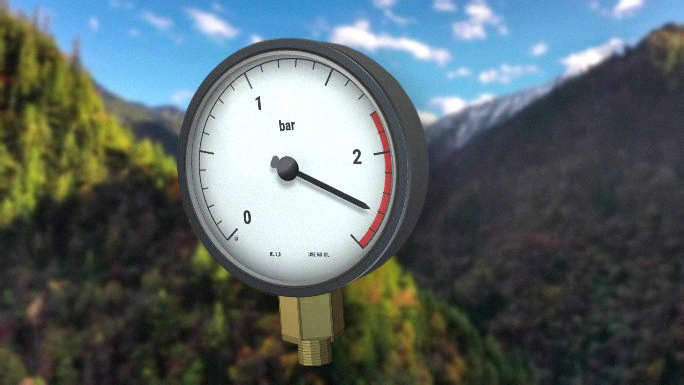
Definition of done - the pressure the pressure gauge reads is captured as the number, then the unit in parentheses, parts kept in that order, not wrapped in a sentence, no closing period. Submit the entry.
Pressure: 2.3 (bar)
